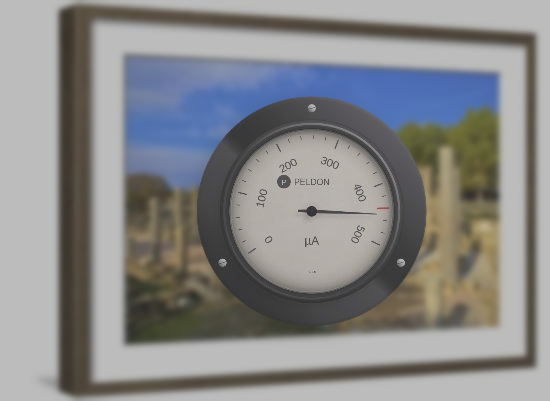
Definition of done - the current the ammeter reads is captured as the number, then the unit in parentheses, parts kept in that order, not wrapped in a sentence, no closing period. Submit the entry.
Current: 450 (µA)
